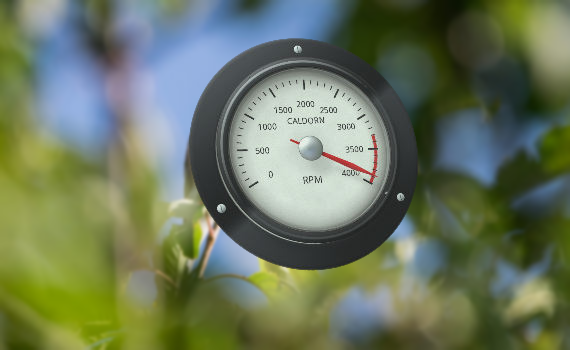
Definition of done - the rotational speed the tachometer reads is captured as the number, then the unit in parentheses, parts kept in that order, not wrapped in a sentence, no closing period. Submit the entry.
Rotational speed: 3900 (rpm)
